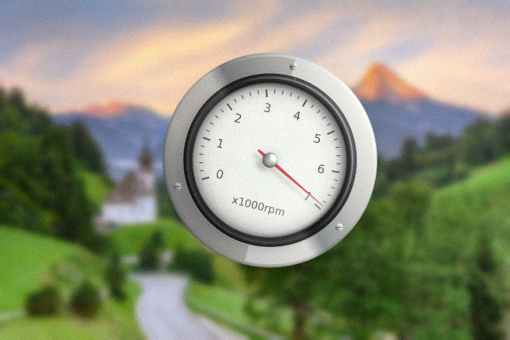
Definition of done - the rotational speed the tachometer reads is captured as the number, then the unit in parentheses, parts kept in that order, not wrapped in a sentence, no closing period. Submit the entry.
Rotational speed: 6900 (rpm)
